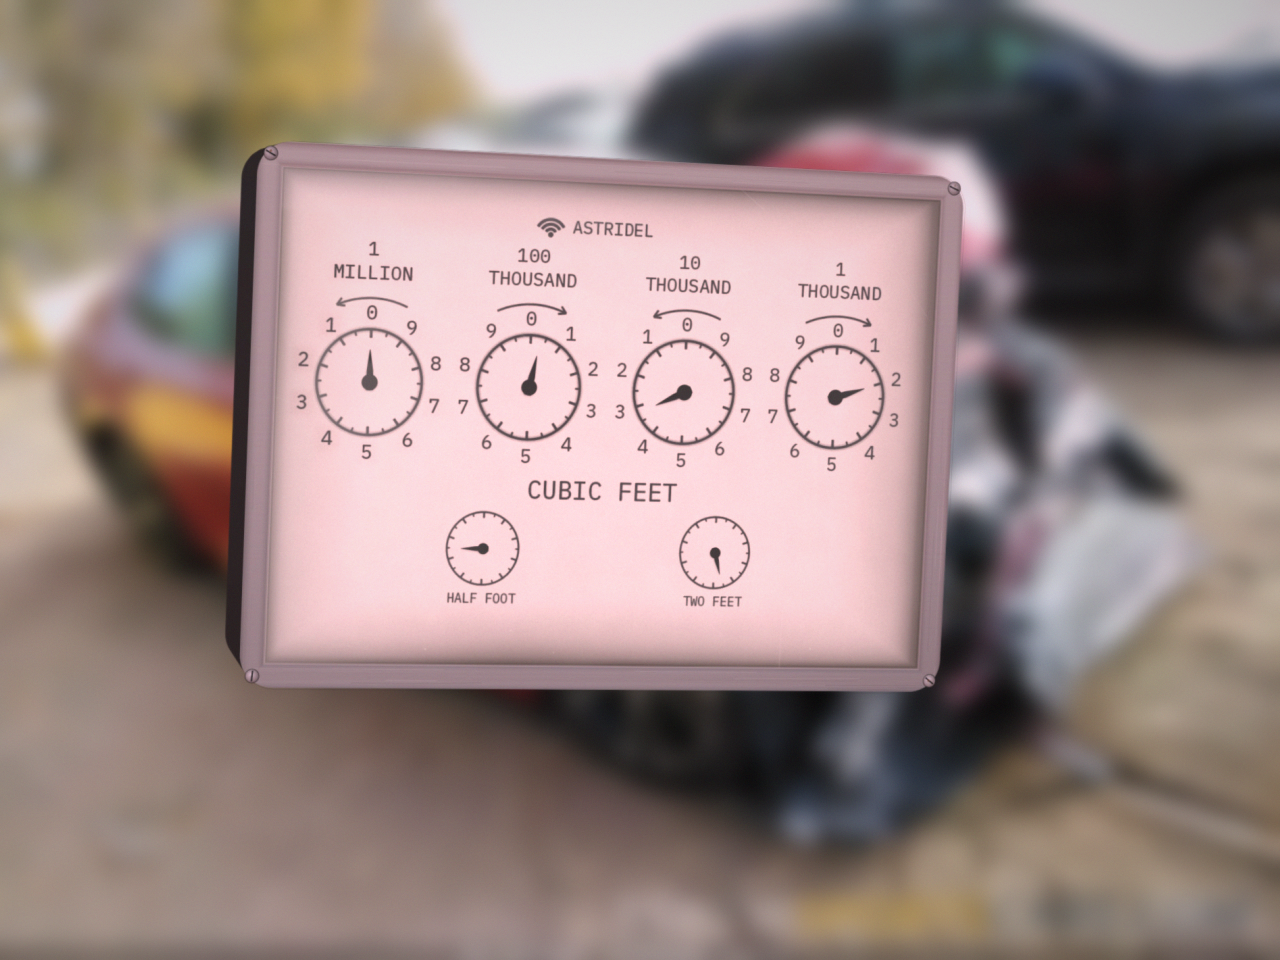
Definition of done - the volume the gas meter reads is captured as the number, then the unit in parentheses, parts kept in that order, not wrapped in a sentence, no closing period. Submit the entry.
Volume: 3200 (ft³)
